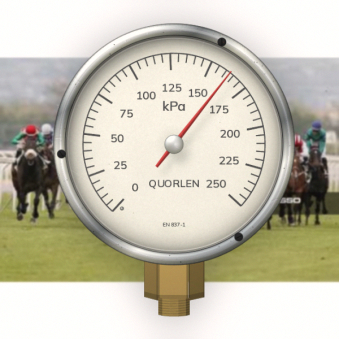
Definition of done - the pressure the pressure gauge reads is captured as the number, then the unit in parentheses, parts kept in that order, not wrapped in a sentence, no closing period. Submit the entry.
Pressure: 162.5 (kPa)
